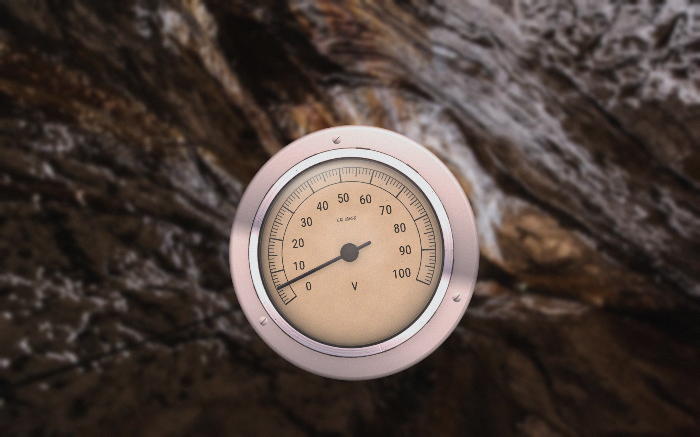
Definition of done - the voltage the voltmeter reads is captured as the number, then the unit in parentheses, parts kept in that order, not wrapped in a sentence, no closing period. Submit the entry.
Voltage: 5 (V)
